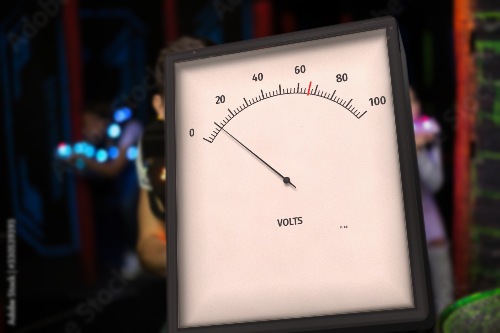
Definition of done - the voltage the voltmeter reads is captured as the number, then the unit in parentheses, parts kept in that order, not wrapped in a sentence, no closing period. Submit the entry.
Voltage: 10 (V)
